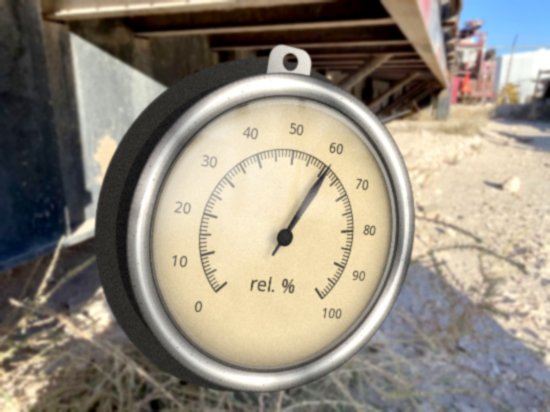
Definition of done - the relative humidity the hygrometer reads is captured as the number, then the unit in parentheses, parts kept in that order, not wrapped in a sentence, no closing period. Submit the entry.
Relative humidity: 60 (%)
